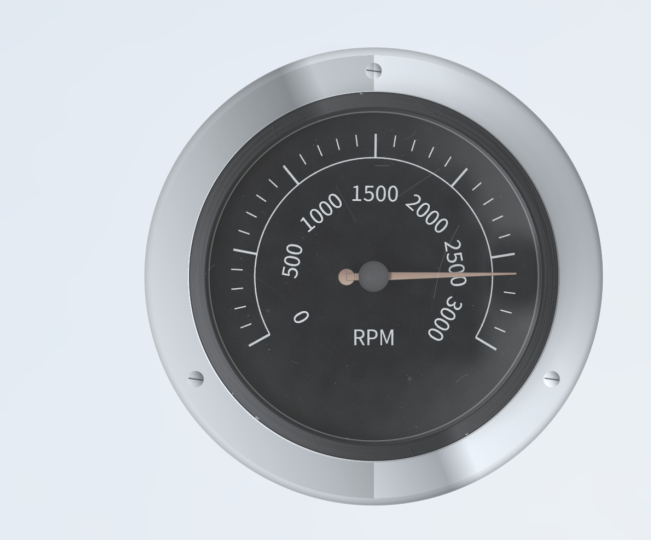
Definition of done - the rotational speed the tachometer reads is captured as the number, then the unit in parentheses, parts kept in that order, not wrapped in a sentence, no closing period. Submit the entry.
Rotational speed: 2600 (rpm)
